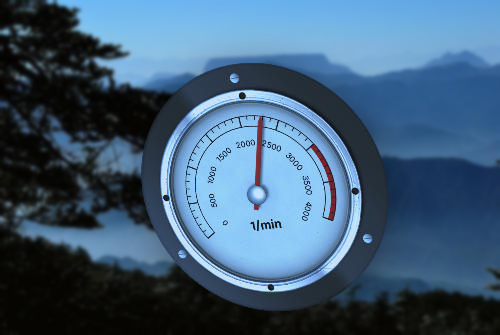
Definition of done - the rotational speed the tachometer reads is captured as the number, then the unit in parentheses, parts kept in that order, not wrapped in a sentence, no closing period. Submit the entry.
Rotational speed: 2300 (rpm)
